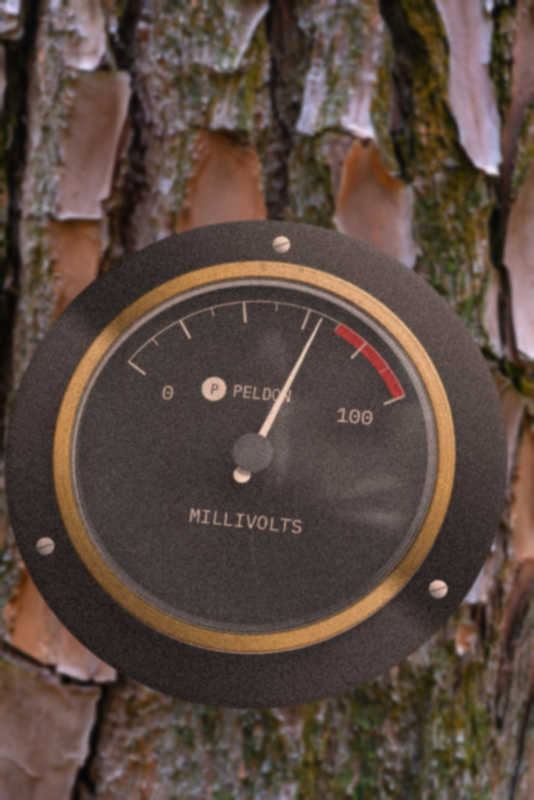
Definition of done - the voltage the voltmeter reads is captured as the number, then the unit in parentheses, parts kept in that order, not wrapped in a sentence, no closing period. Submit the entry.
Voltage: 65 (mV)
